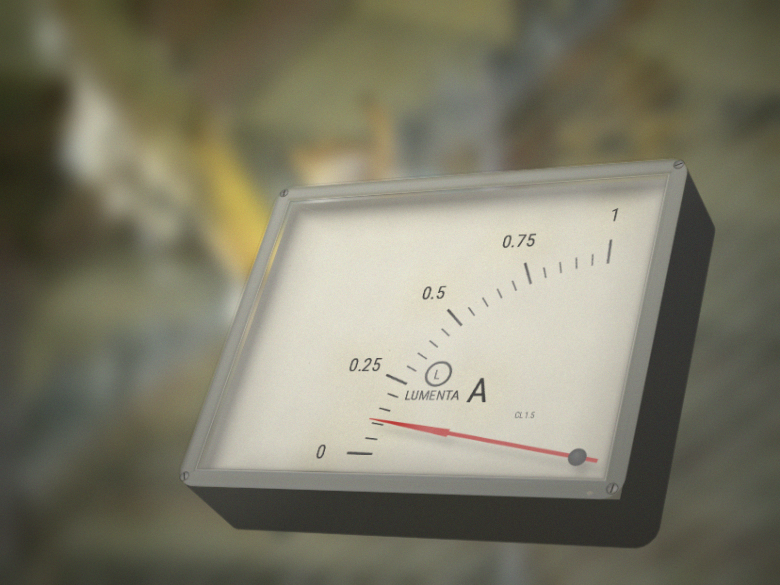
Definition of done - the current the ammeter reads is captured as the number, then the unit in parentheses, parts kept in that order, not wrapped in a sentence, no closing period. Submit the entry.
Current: 0.1 (A)
